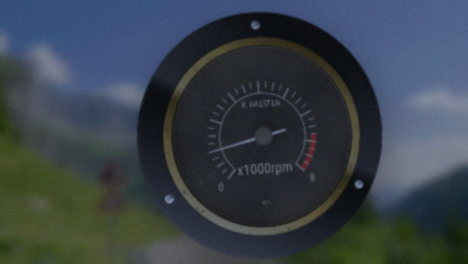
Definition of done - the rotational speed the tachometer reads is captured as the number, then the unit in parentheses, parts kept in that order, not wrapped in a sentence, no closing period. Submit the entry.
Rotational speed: 1000 (rpm)
